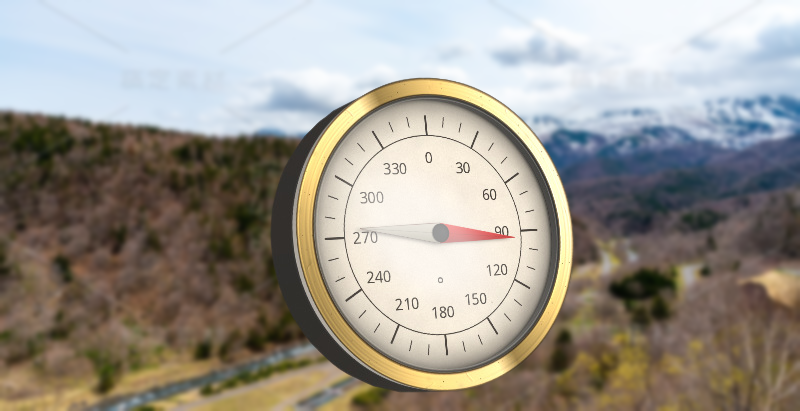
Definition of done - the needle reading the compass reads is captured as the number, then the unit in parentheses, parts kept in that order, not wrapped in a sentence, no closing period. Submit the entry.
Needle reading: 95 (°)
